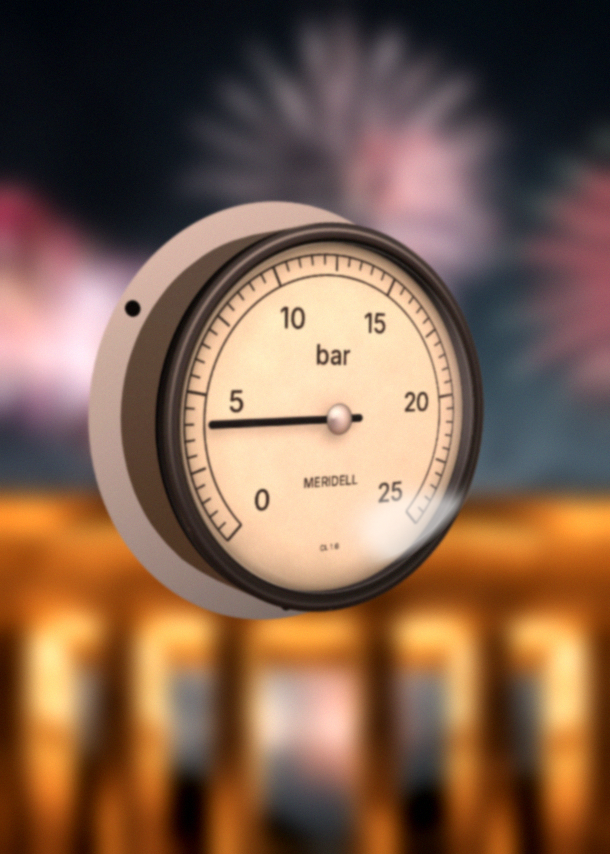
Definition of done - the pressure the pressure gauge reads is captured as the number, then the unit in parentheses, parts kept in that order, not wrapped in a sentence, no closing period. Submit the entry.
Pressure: 4 (bar)
